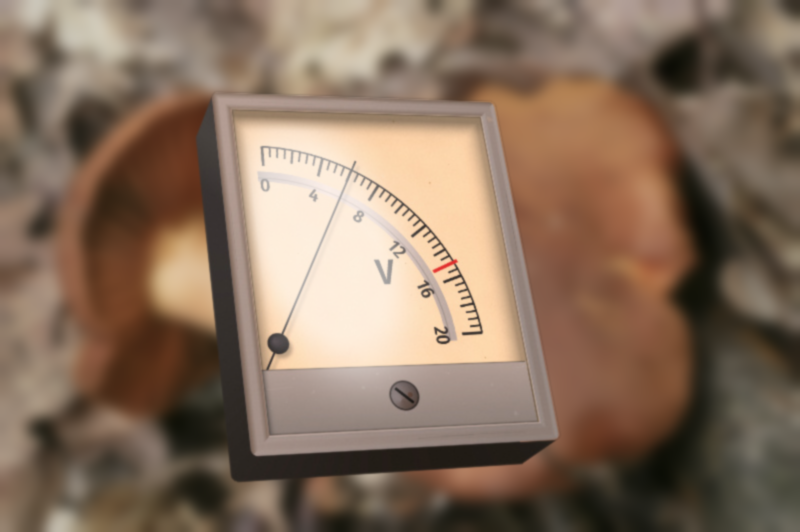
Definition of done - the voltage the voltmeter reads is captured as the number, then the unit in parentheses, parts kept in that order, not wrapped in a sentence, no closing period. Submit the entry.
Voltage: 6 (V)
